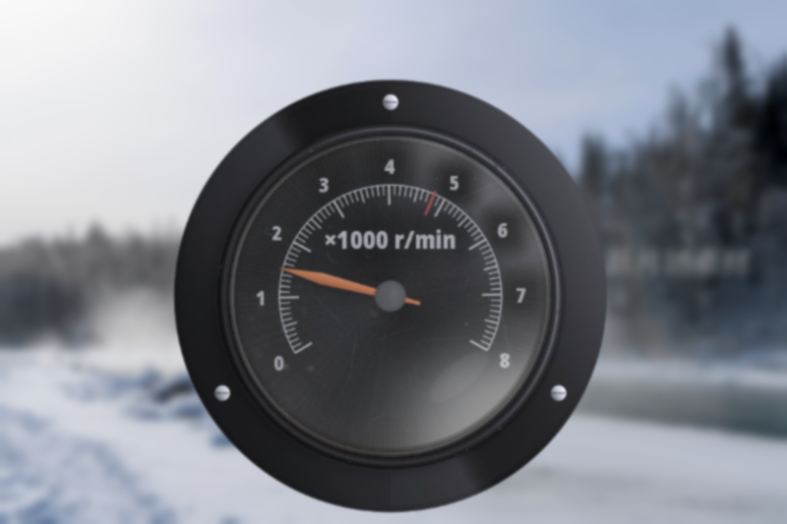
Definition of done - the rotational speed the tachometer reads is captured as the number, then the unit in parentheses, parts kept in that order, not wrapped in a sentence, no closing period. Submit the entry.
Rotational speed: 1500 (rpm)
